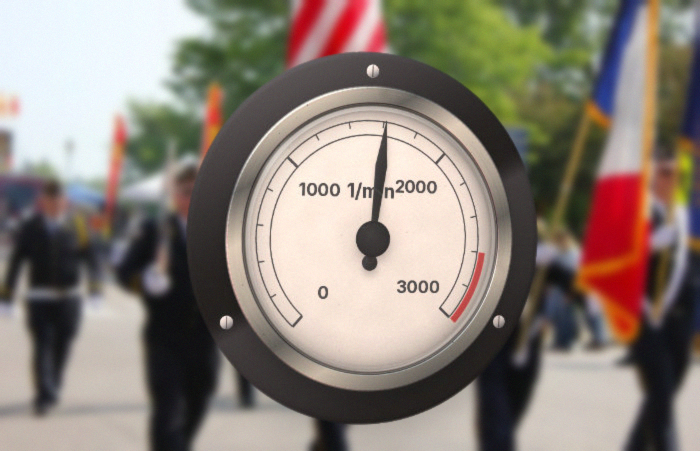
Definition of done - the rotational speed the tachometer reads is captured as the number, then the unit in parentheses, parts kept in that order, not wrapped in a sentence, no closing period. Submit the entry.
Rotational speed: 1600 (rpm)
